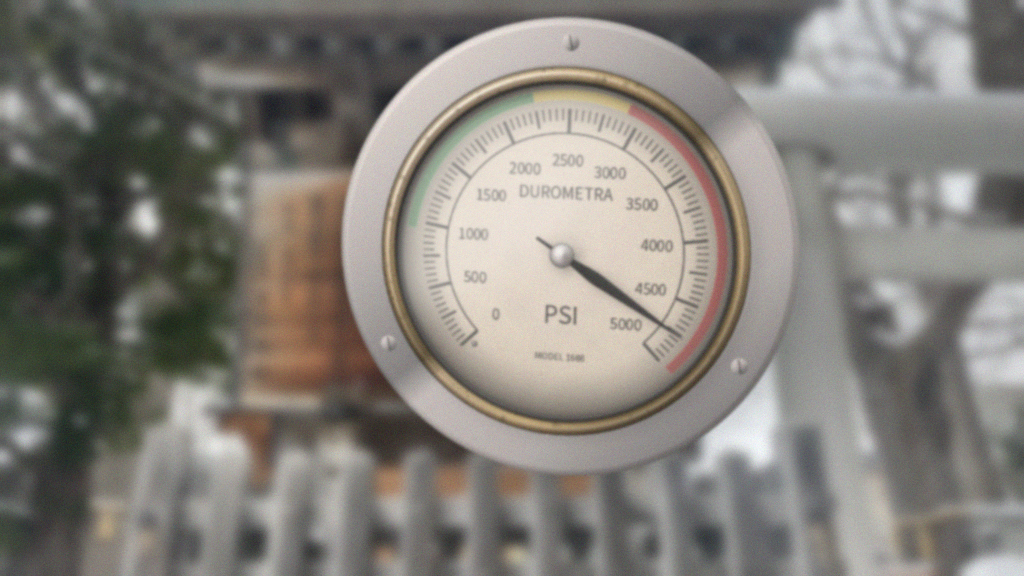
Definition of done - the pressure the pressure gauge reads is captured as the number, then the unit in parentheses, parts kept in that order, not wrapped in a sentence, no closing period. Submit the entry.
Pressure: 4750 (psi)
